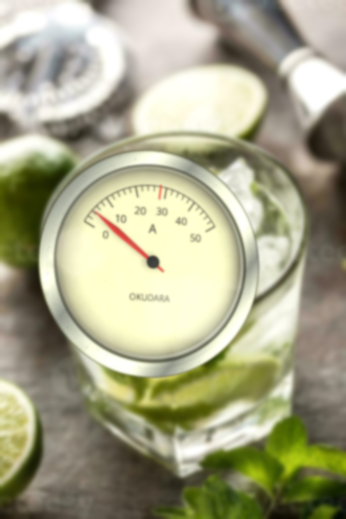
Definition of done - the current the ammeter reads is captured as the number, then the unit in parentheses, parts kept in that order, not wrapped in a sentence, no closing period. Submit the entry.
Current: 4 (A)
